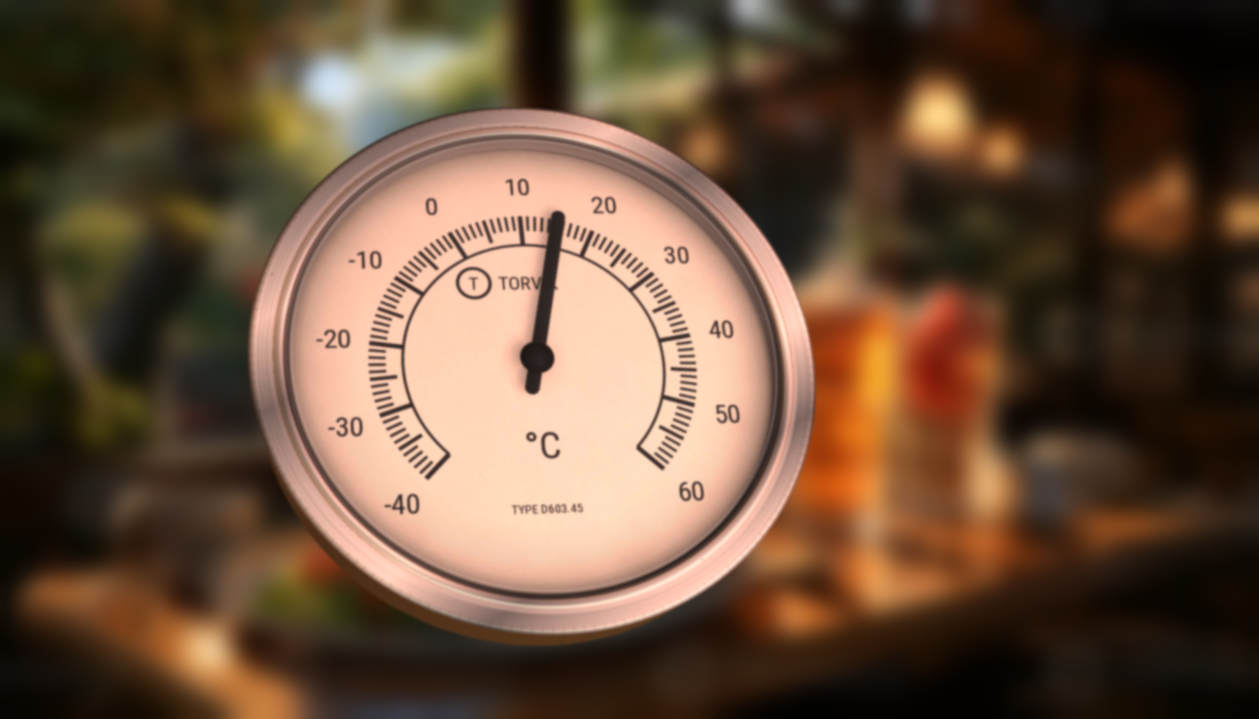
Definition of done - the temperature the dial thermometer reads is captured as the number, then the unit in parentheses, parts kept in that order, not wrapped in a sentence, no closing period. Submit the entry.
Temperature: 15 (°C)
